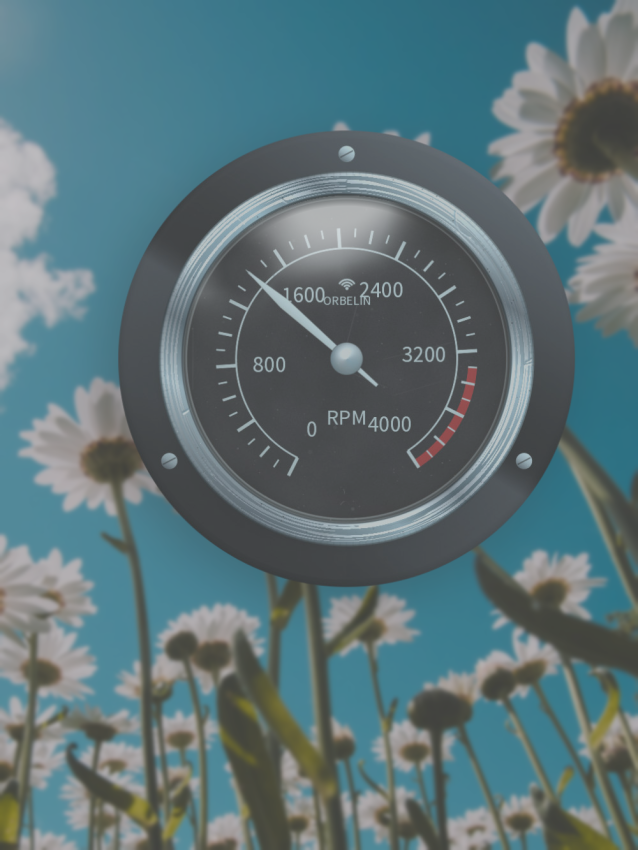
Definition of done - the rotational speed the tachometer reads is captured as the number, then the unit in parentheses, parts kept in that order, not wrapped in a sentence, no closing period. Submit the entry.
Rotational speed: 1400 (rpm)
